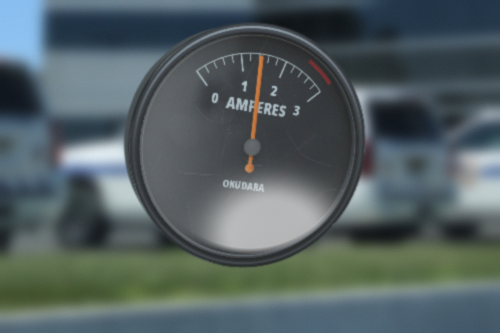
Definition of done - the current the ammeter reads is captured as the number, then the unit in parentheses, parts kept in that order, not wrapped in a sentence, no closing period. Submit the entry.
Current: 1.4 (A)
